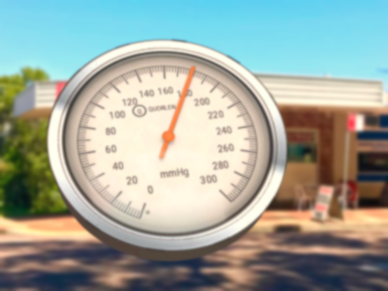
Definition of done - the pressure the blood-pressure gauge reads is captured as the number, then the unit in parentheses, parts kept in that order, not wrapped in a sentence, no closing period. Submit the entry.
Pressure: 180 (mmHg)
